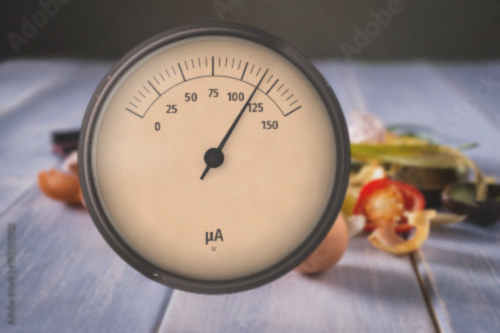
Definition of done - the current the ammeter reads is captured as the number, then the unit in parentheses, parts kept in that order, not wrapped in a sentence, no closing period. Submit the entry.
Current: 115 (µA)
